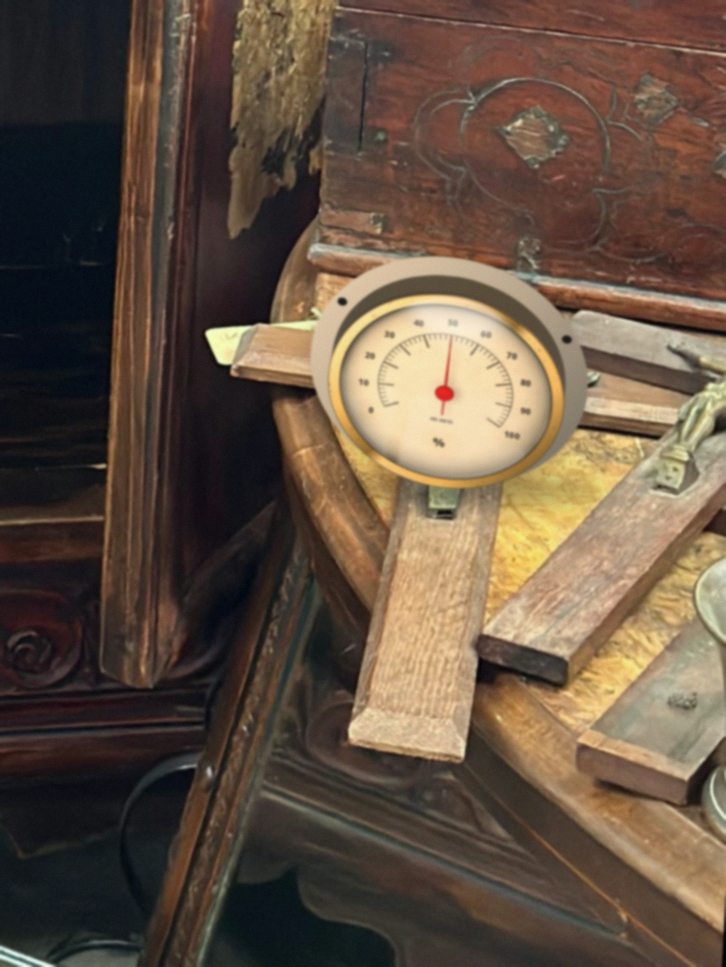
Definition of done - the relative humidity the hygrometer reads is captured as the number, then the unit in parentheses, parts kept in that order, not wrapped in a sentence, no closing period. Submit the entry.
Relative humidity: 50 (%)
